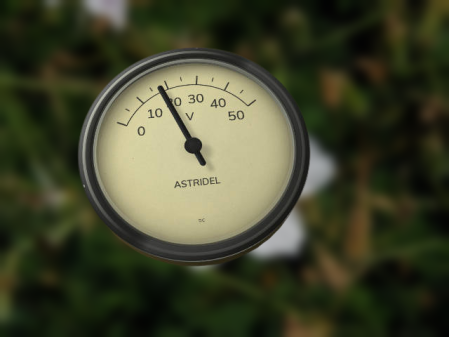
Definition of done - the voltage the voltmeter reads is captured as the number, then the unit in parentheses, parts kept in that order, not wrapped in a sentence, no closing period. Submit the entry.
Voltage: 17.5 (V)
